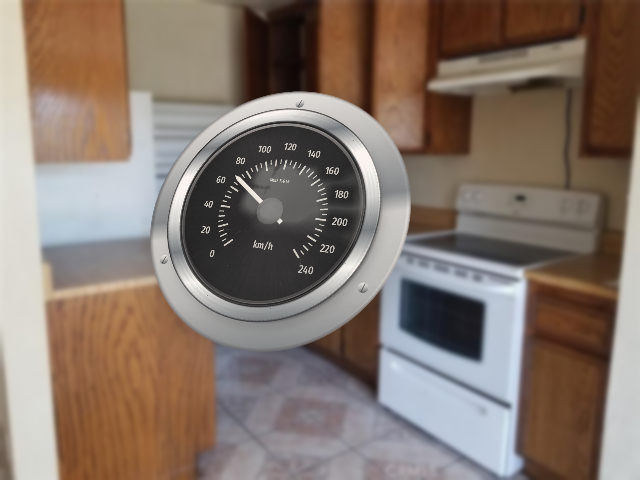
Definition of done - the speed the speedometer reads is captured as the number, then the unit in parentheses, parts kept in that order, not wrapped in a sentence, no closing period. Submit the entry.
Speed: 70 (km/h)
